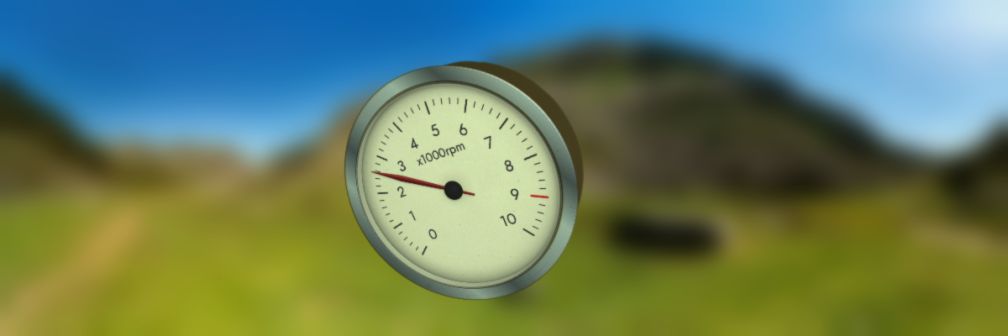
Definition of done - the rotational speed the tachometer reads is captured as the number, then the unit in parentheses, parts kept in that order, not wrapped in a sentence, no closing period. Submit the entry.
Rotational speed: 2600 (rpm)
